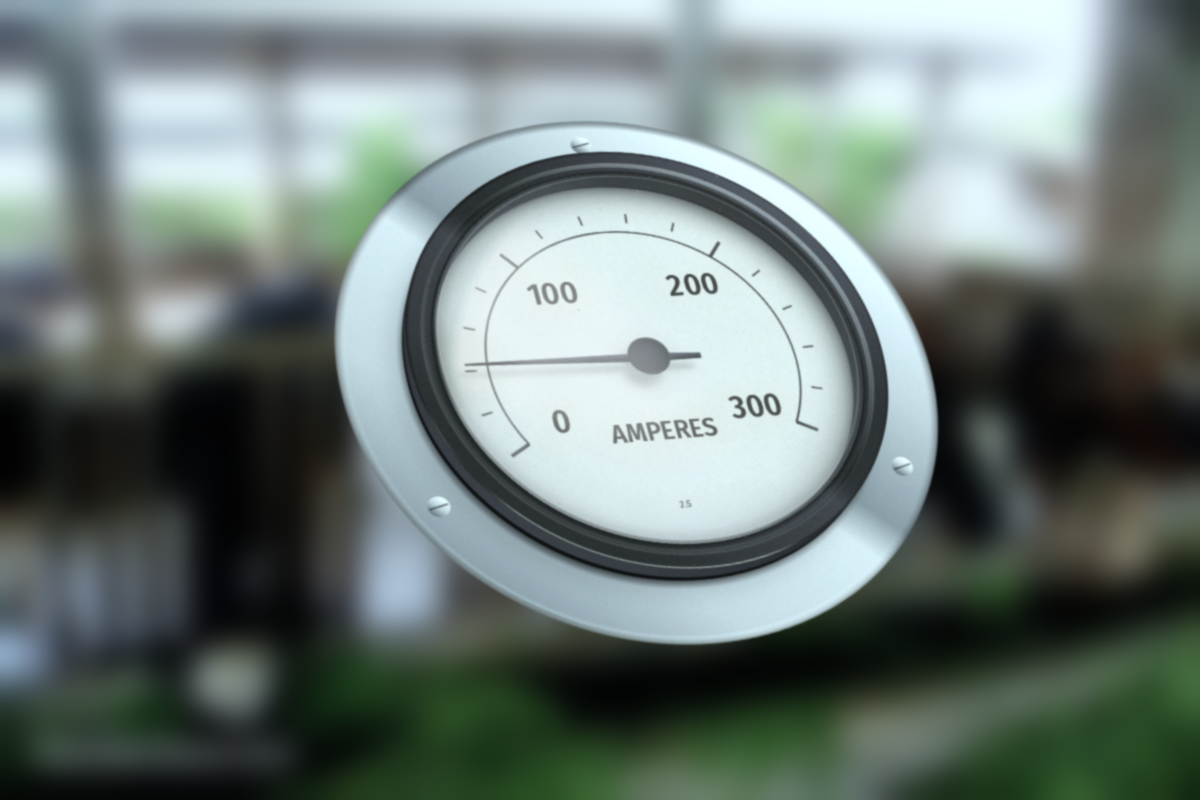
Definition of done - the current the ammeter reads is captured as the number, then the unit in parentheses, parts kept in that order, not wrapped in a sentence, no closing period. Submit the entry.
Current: 40 (A)
